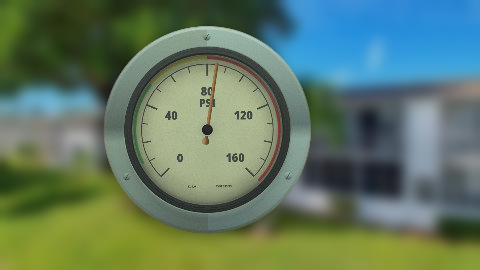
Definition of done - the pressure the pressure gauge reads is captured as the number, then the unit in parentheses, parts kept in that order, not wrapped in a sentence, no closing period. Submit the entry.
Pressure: 85 (psi)
